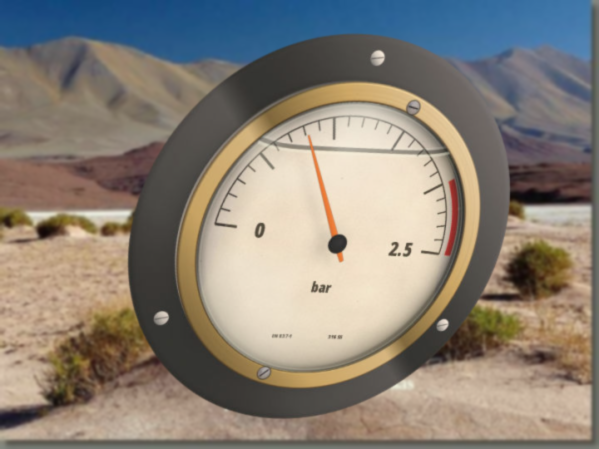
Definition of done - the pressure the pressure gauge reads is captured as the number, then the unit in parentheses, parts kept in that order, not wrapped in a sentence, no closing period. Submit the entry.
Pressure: 0.8 (bar)
